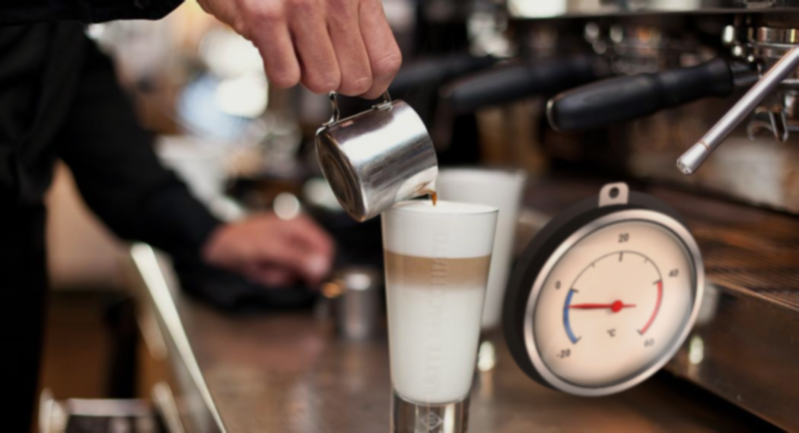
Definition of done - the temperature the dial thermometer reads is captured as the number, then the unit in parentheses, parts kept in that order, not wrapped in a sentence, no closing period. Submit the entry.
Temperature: -5 (°C)
